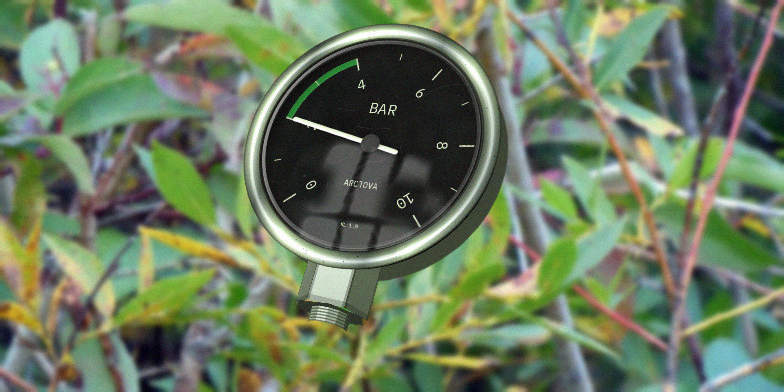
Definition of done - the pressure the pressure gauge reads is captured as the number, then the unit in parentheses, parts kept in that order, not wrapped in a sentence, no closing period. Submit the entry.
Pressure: 2 (bar)
